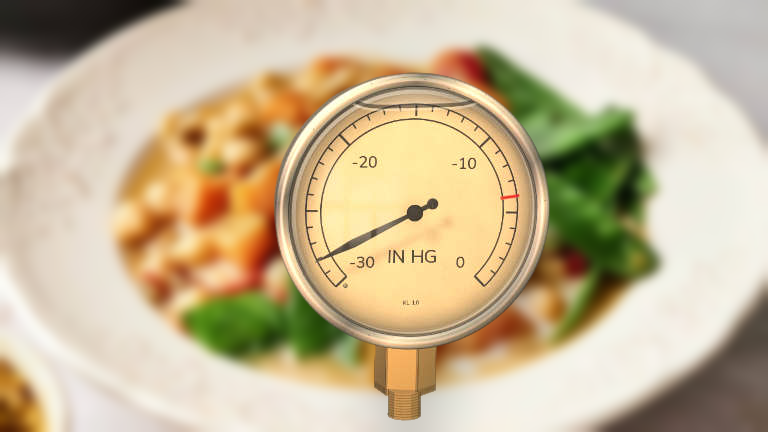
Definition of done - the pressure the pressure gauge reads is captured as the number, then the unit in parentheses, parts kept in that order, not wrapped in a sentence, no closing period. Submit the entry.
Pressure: -28 (inHg)
